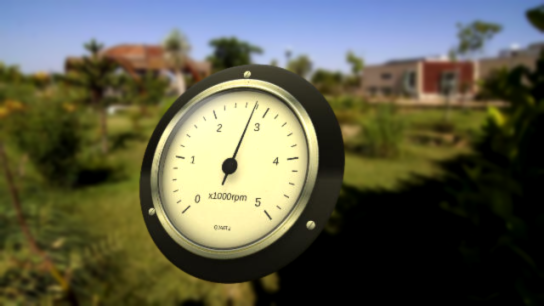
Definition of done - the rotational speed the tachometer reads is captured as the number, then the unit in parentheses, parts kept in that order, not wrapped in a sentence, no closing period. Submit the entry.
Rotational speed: 2800 (rpm)
